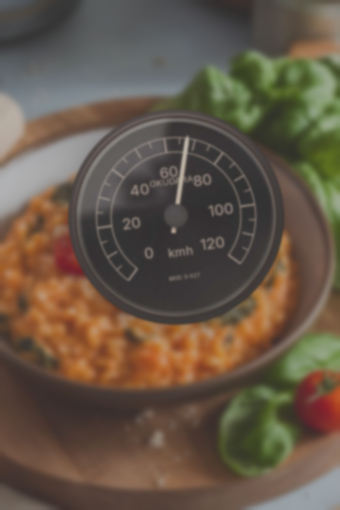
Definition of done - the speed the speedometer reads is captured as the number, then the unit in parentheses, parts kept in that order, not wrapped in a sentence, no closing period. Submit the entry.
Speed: 67.5 (km/h)
